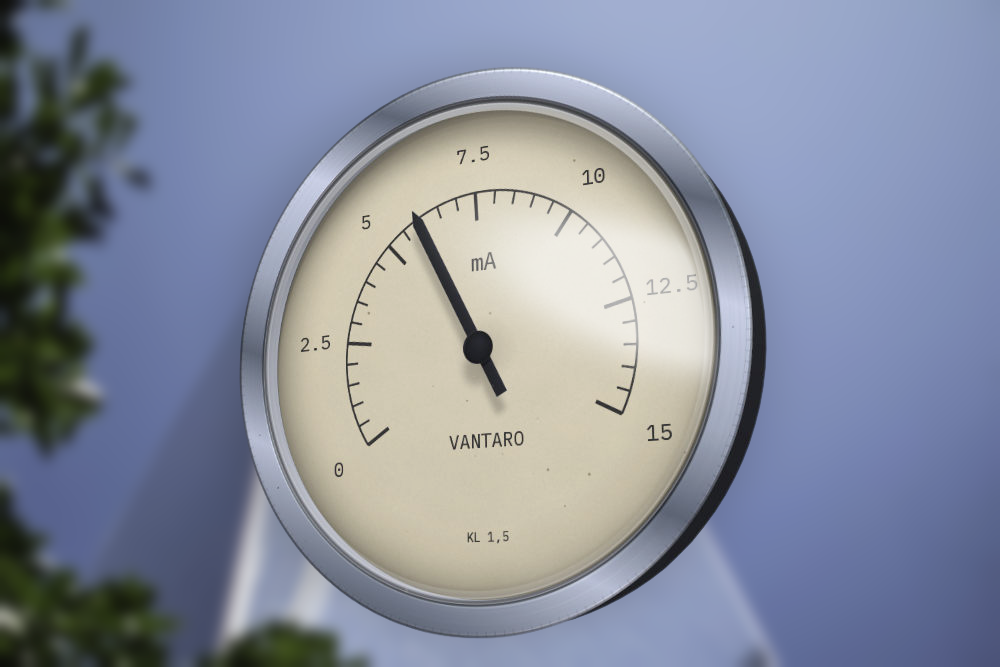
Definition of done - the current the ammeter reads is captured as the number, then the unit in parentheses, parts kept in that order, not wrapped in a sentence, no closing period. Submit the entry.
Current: 6 (mA)
